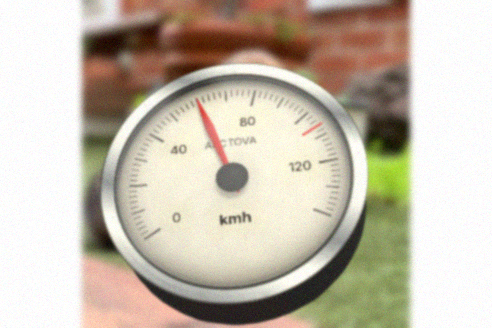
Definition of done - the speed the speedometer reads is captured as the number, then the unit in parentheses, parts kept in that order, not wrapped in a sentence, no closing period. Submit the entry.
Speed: 60 (km/h)
